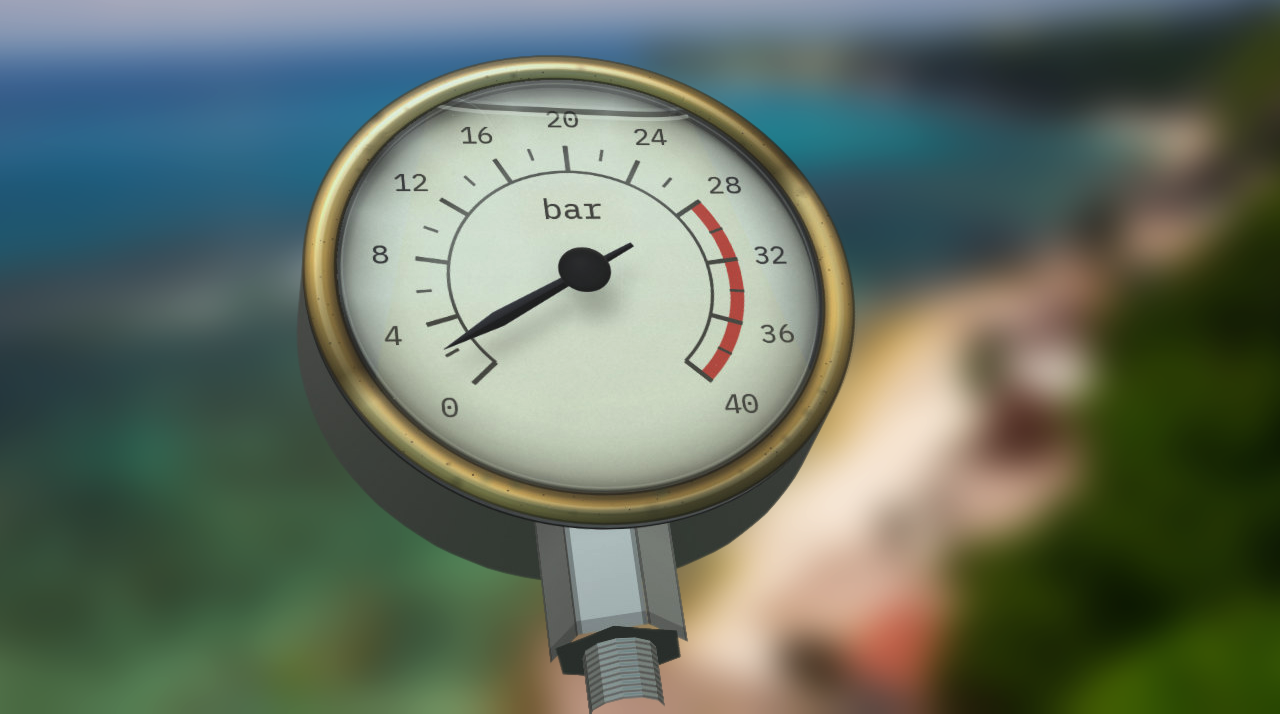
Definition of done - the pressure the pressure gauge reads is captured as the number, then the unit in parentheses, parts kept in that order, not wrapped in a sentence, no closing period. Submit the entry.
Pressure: 2 (bar)
